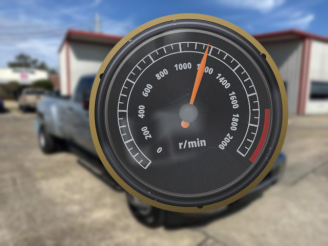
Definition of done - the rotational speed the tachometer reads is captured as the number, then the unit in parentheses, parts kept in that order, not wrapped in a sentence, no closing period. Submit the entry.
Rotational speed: 1175 (rpm)
